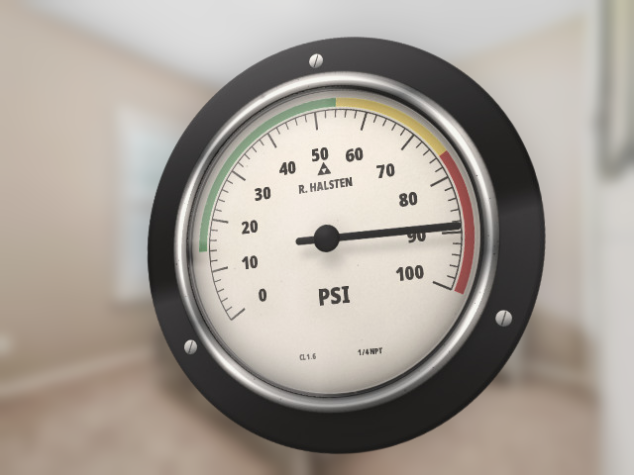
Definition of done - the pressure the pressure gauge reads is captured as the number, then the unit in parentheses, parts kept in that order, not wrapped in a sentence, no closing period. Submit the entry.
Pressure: 89 (psi)
